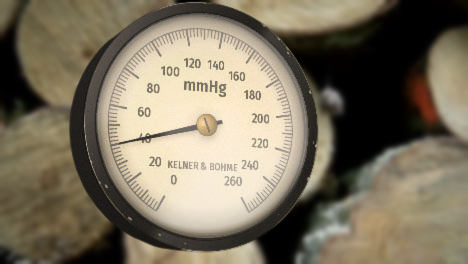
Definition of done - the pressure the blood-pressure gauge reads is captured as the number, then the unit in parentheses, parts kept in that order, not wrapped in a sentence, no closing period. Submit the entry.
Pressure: 40 (mmHg)
